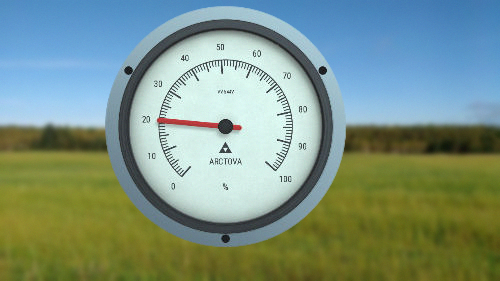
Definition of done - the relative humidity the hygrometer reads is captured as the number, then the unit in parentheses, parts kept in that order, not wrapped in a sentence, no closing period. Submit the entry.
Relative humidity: 20 (%)
